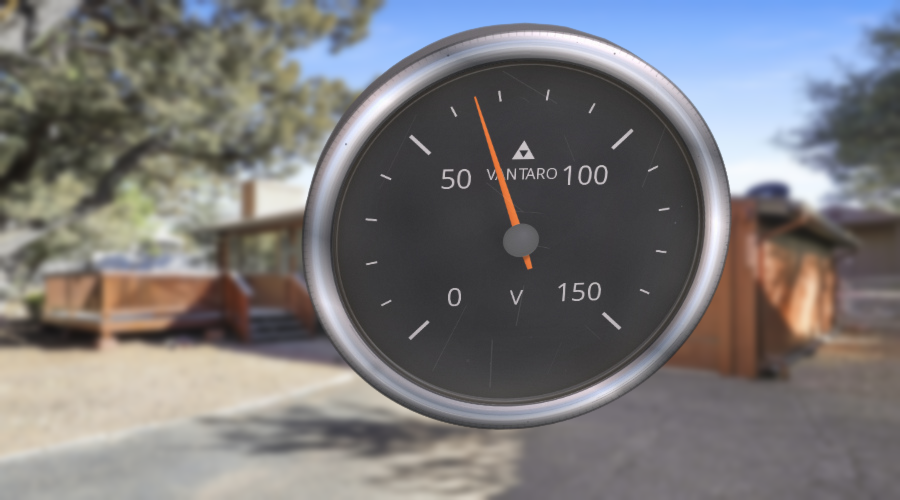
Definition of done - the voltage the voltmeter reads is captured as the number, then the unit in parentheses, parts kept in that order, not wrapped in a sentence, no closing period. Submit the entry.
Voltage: 65 (V)
